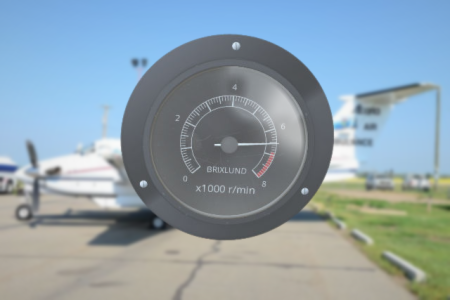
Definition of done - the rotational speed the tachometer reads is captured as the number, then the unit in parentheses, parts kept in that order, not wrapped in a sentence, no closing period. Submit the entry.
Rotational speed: 6500 (rpm)
